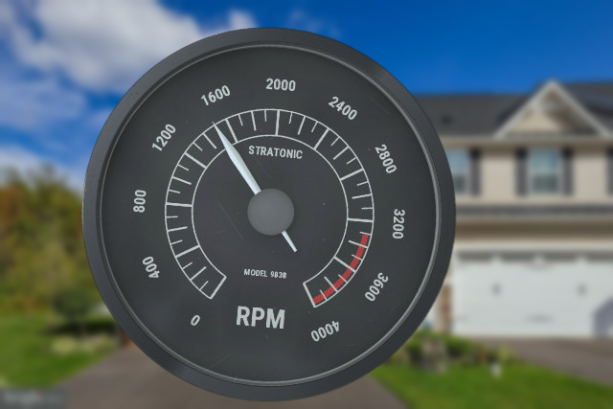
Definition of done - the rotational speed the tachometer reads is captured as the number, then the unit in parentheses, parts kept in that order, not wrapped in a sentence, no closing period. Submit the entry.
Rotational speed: 1500 (rpm)
